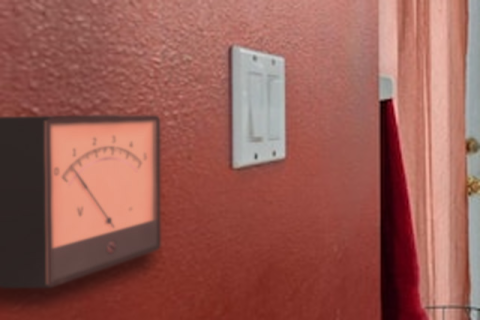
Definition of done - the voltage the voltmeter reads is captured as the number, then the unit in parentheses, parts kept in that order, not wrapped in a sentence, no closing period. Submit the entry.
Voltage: 0.5 (V)
